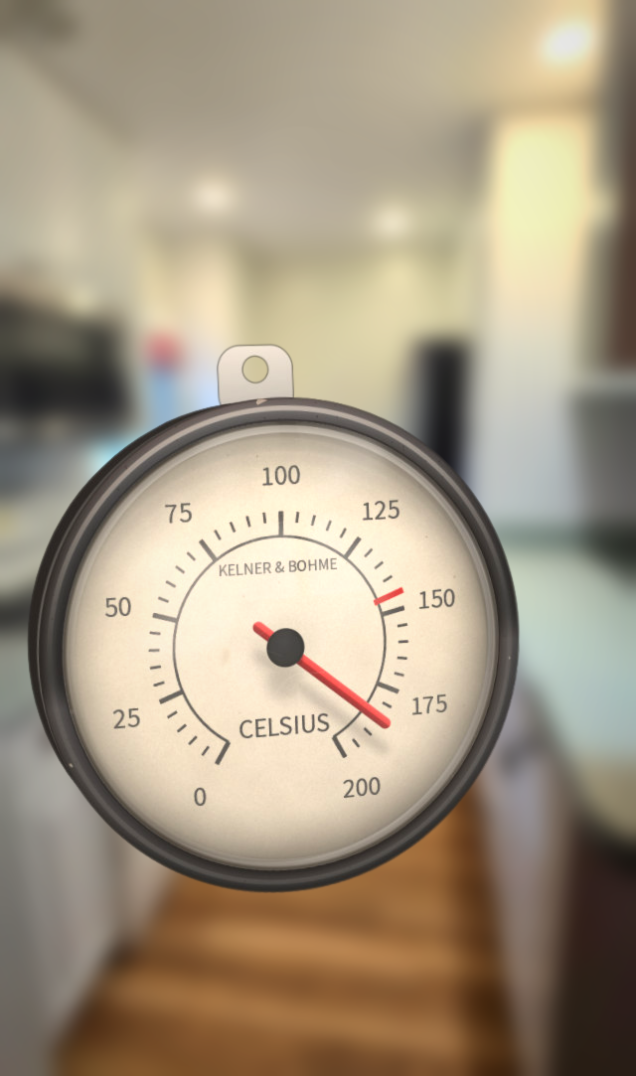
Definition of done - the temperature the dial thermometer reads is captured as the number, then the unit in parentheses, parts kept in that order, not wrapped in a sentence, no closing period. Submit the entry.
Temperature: 185 (°C)
